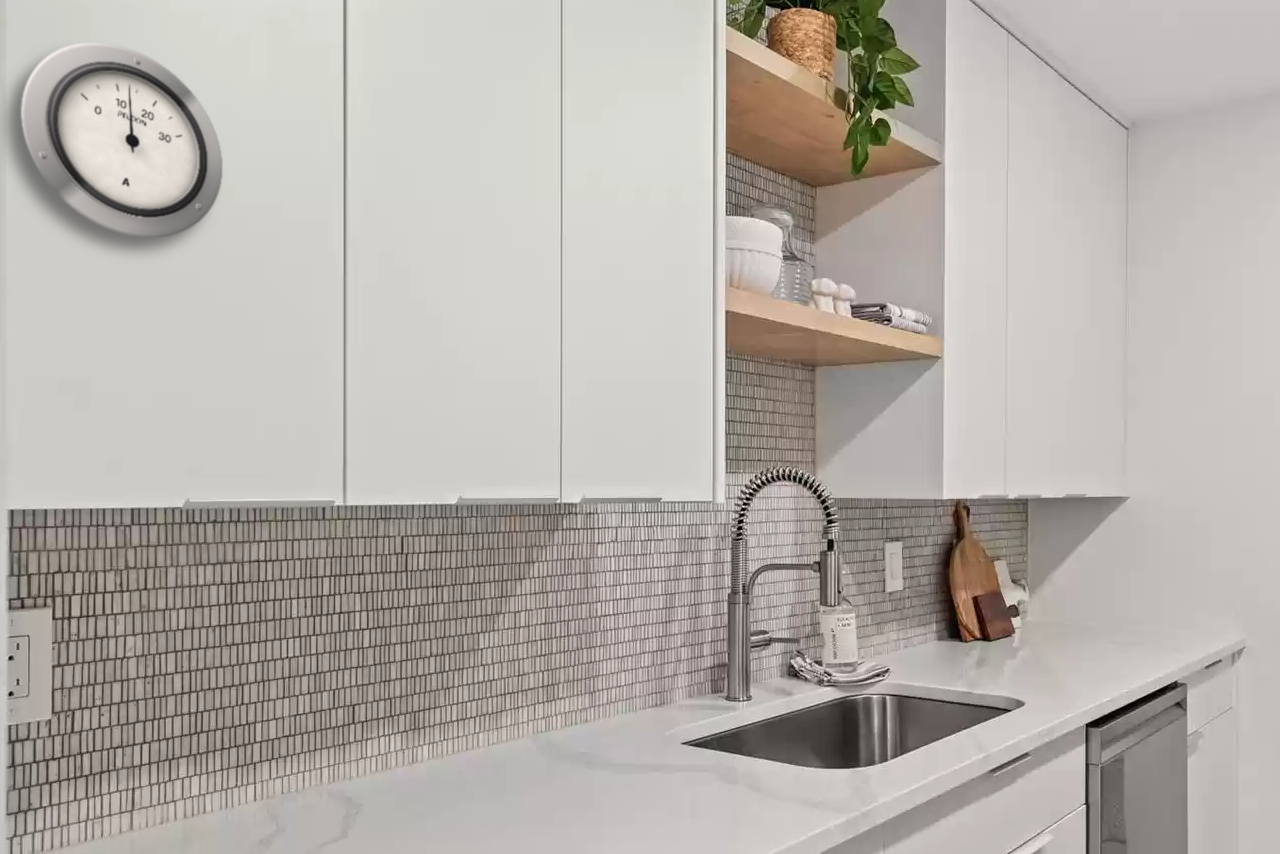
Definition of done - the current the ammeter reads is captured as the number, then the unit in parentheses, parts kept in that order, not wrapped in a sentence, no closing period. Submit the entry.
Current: 12.5 (A)
